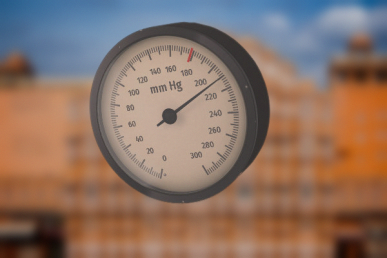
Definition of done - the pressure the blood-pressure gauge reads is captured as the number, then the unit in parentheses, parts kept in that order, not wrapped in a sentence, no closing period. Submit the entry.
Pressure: 210 (mmHg)
